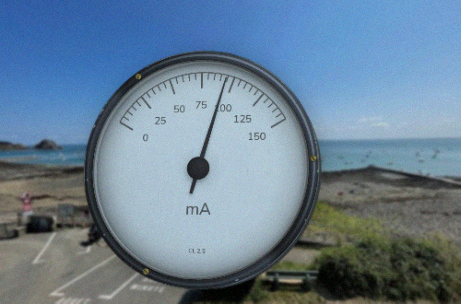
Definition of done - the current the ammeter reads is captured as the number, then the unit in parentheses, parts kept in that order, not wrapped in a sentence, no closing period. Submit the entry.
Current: 95 (mA)
